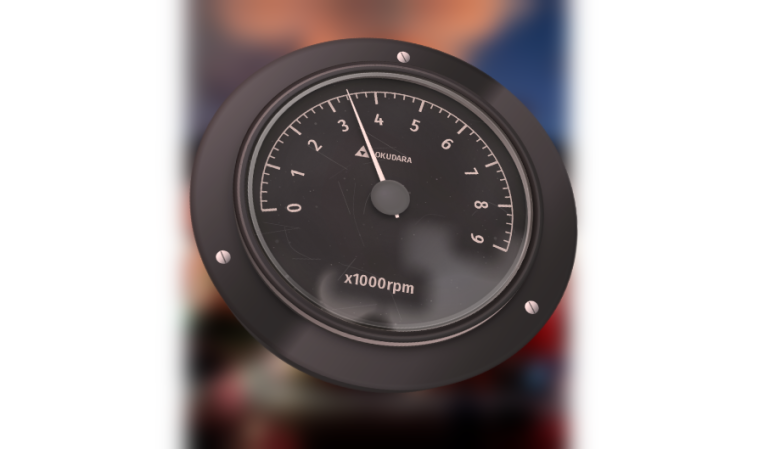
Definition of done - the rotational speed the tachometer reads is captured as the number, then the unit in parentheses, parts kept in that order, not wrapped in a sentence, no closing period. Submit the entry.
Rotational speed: 3400 (rpm)
